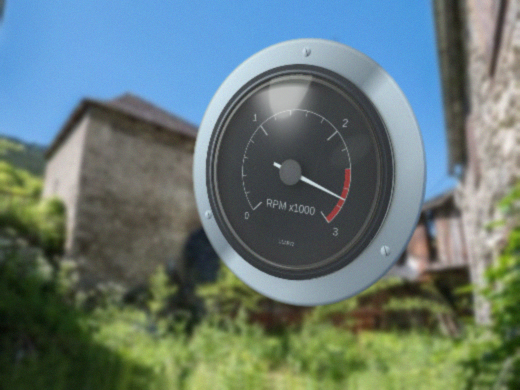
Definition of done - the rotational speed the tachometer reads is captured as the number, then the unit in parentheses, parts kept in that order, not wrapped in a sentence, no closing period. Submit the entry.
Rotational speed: 2700 (rpm)
